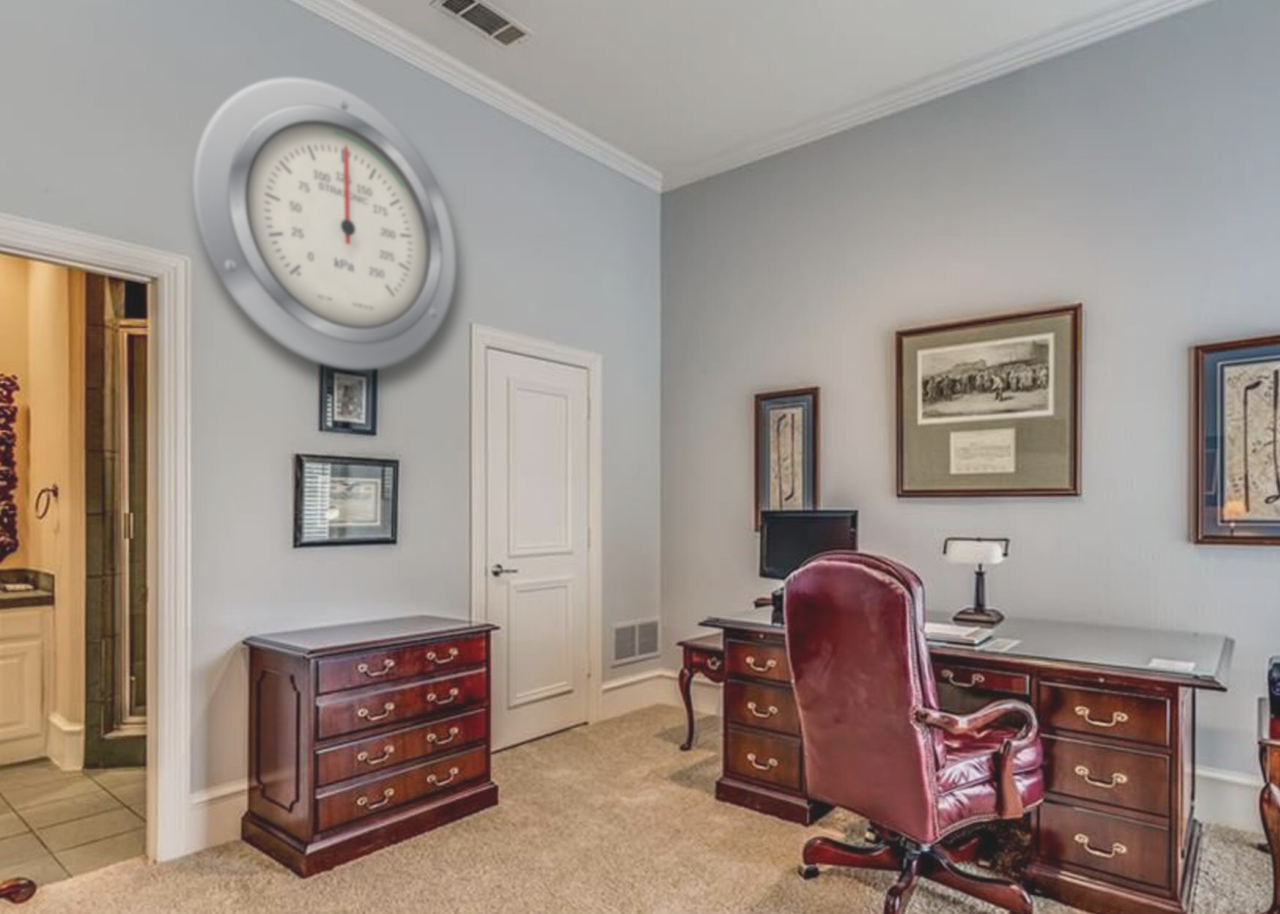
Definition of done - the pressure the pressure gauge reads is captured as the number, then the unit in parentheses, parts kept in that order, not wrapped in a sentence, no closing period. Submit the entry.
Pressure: 125 (kPa)
